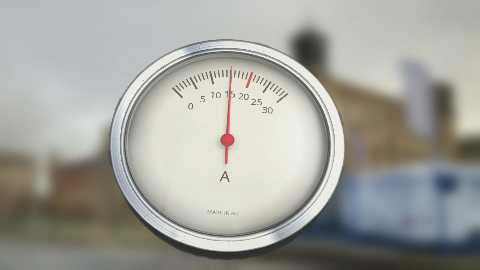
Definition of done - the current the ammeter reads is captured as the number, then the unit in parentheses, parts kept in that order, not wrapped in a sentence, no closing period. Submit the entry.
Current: 15 (A)
